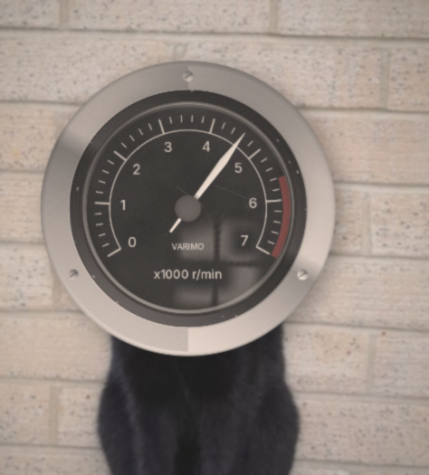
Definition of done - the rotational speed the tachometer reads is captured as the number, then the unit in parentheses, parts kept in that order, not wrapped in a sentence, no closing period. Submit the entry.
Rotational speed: 4600 (rpm)
